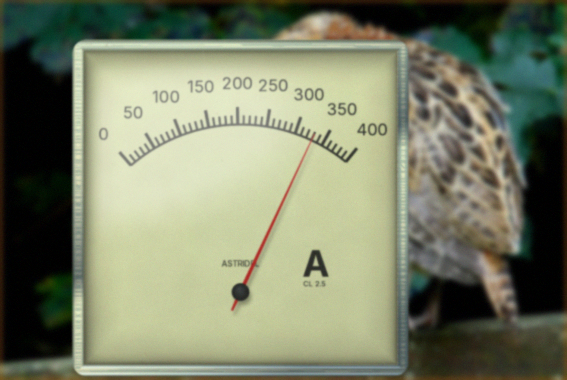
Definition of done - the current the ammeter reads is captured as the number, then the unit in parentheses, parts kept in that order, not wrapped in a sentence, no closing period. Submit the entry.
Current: 330 (A)
